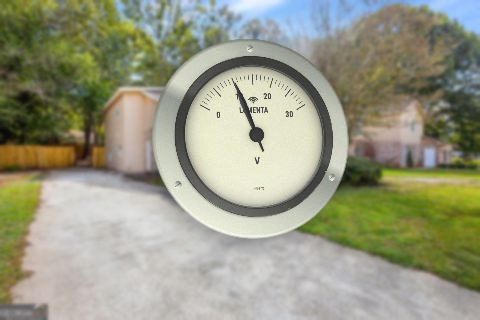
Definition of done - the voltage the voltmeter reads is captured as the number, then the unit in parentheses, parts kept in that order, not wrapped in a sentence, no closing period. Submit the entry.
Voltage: 10 (V)
